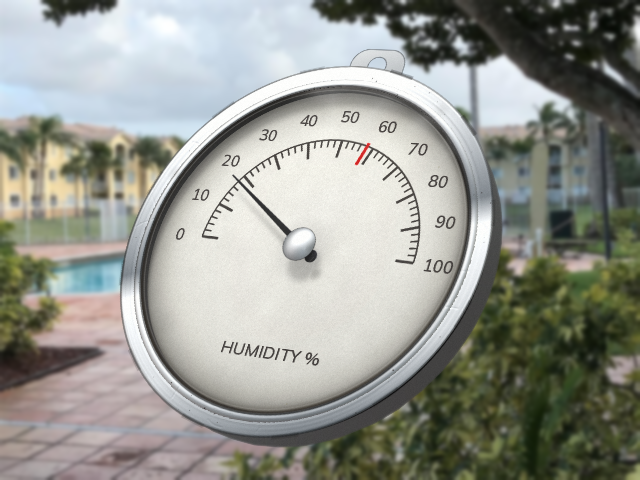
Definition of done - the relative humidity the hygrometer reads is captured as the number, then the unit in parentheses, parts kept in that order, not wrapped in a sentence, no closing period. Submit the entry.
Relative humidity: 18 (%)
